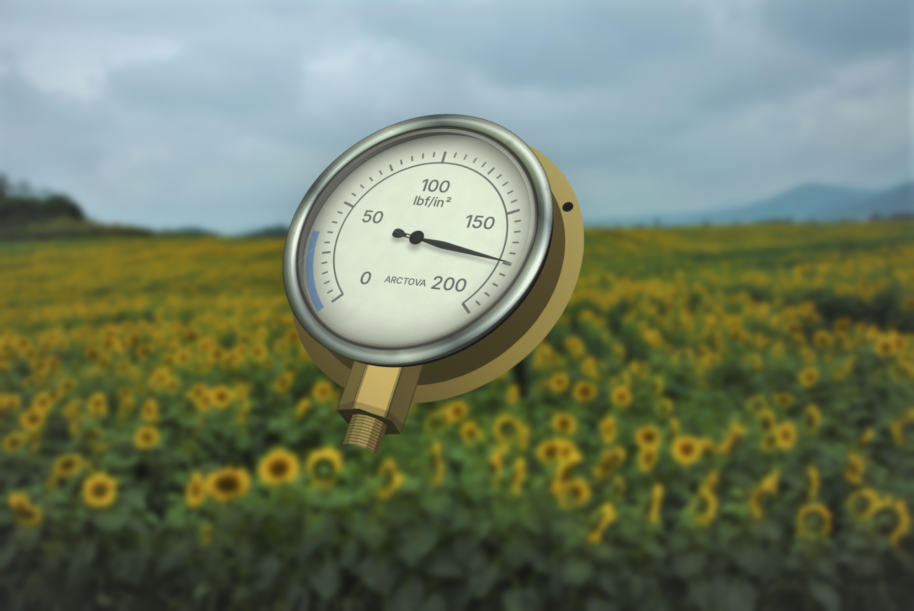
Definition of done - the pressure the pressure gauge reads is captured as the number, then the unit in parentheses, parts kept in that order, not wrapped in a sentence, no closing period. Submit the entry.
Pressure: 175 (psi)
